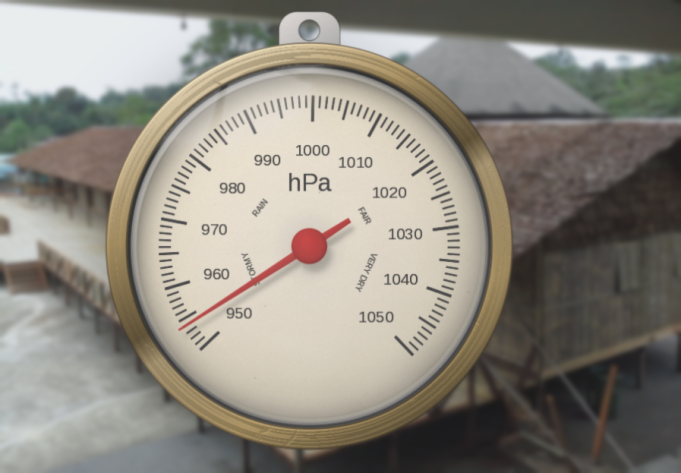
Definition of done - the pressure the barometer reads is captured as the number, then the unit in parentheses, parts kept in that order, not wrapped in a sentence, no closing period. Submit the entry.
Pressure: 954 (hPa)
